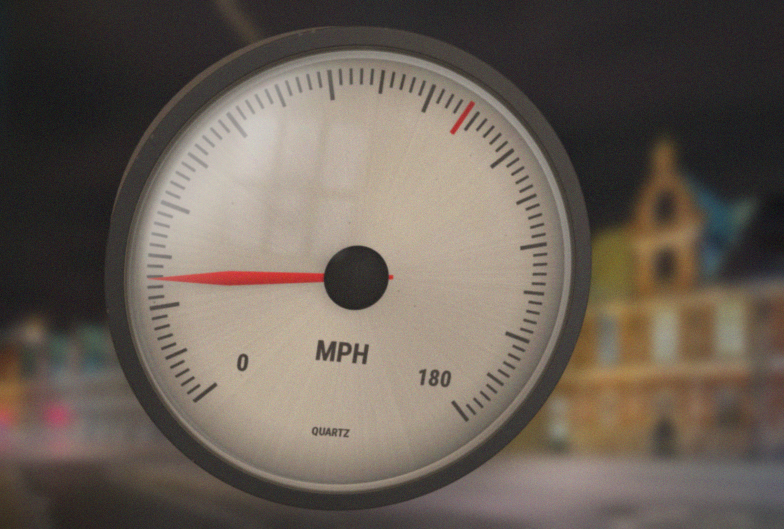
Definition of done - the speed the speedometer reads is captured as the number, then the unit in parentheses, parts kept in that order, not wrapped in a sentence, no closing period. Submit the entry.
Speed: 26 (mph)
